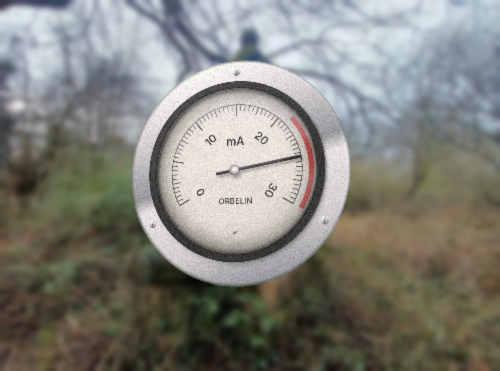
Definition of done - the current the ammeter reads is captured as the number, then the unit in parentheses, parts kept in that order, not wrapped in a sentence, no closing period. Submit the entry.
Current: 25 (mA)
